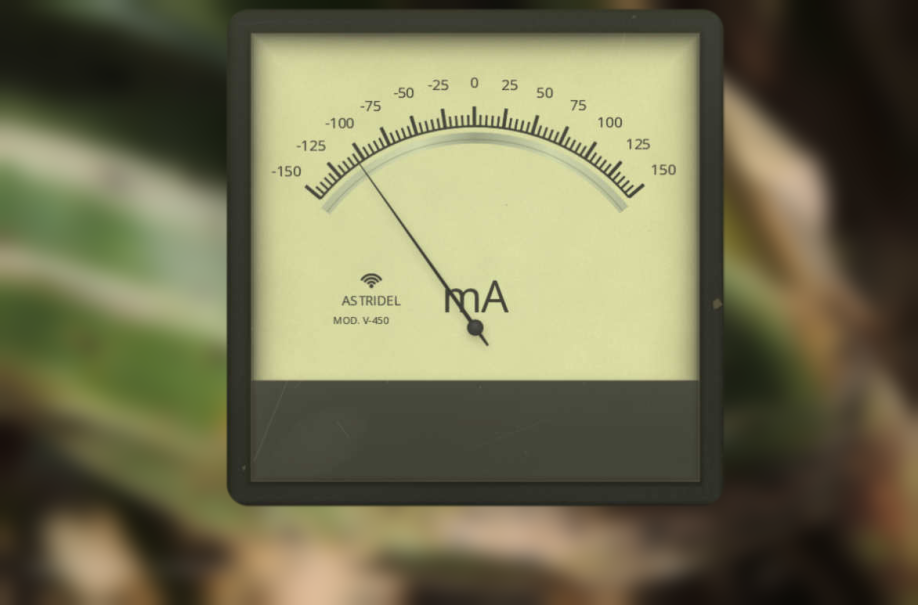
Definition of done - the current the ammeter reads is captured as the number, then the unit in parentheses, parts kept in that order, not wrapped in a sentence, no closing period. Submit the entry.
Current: -105 (mA)
